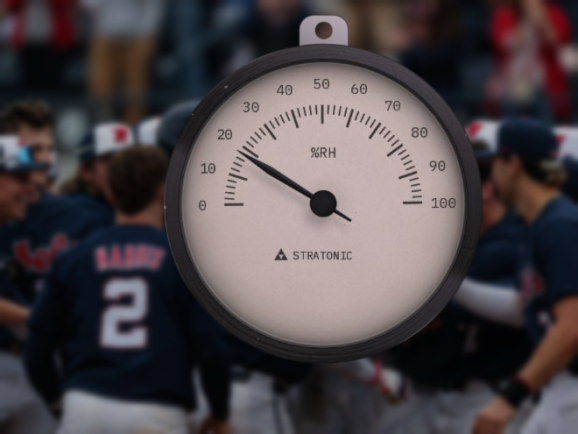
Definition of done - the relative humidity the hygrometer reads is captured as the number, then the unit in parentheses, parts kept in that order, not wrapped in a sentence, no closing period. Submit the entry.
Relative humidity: 18 (%)
